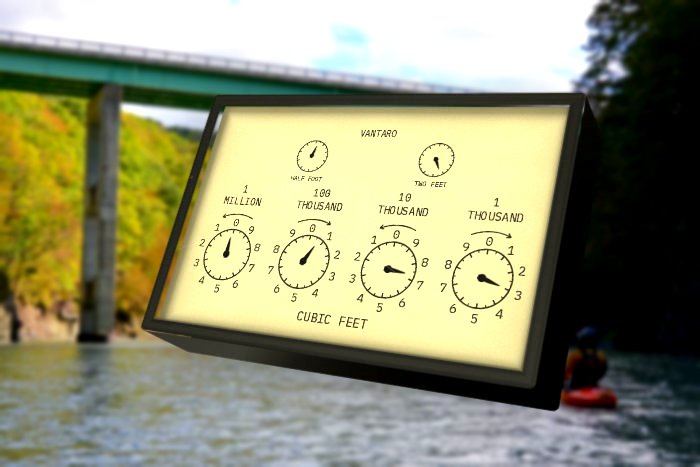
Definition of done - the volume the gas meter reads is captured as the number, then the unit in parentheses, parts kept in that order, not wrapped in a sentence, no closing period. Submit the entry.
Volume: 7300 (ft³)
